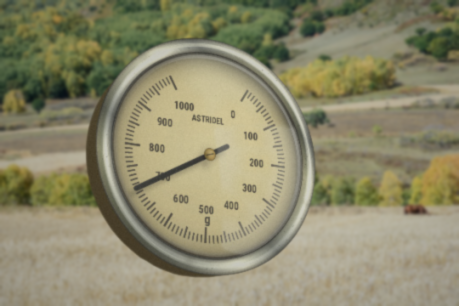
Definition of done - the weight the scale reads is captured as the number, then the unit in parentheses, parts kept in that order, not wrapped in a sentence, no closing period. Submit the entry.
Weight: 700 (g)
